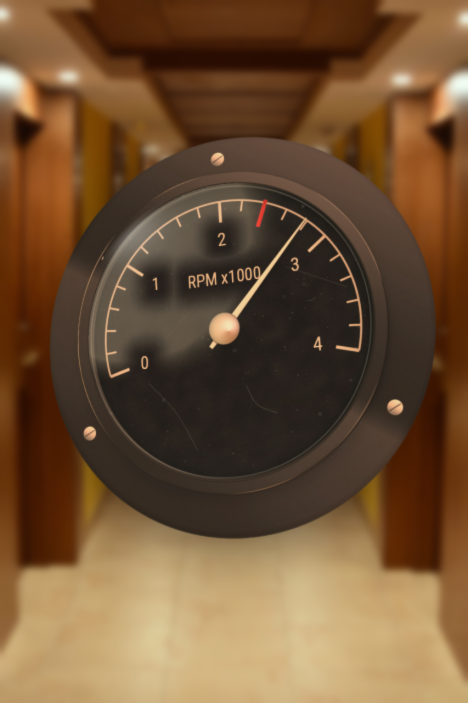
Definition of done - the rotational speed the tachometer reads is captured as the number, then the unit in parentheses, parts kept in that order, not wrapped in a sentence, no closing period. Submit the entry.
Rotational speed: 2800 (rpm)
